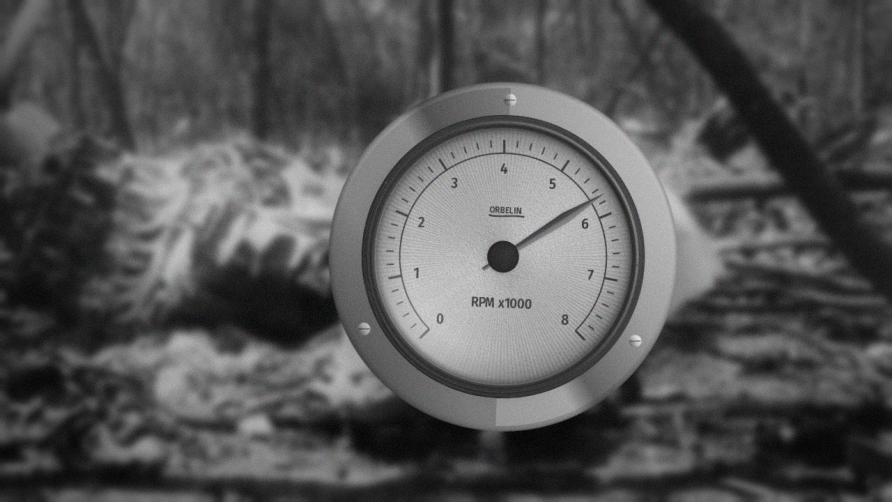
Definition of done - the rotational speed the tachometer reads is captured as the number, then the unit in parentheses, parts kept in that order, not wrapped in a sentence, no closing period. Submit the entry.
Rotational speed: 5700 (rpm)
